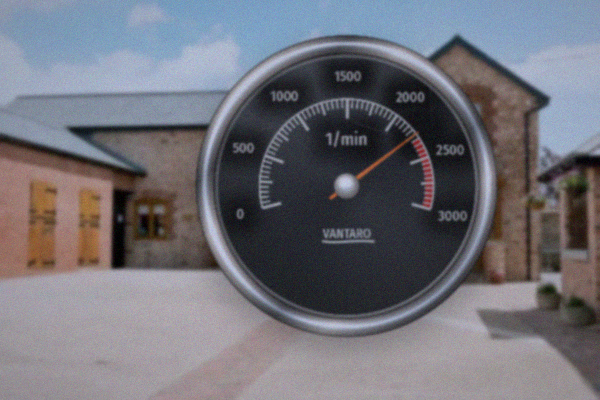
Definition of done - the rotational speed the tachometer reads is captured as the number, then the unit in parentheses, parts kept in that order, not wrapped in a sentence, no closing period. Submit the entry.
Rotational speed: 2250 (rpm)
